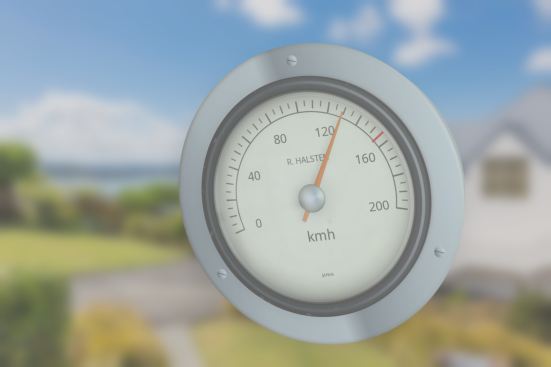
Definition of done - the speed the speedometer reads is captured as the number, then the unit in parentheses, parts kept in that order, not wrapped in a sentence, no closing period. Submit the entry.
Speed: 130 (km/h)
